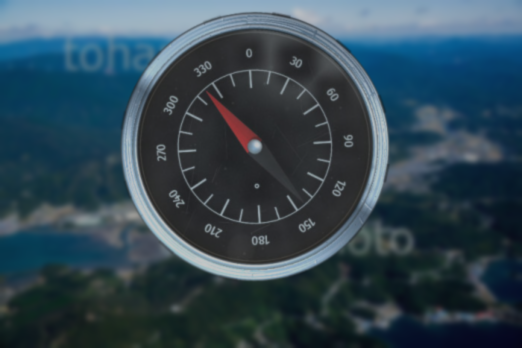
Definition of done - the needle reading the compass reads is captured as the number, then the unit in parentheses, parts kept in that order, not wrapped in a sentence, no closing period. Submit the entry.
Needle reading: 322.5 (°)
